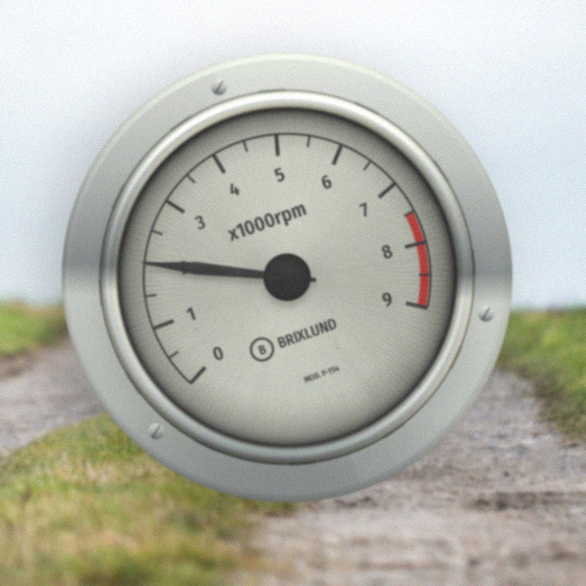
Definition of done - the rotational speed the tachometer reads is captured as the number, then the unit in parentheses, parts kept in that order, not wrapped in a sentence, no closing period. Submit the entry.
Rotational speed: 2000 (rpm)
